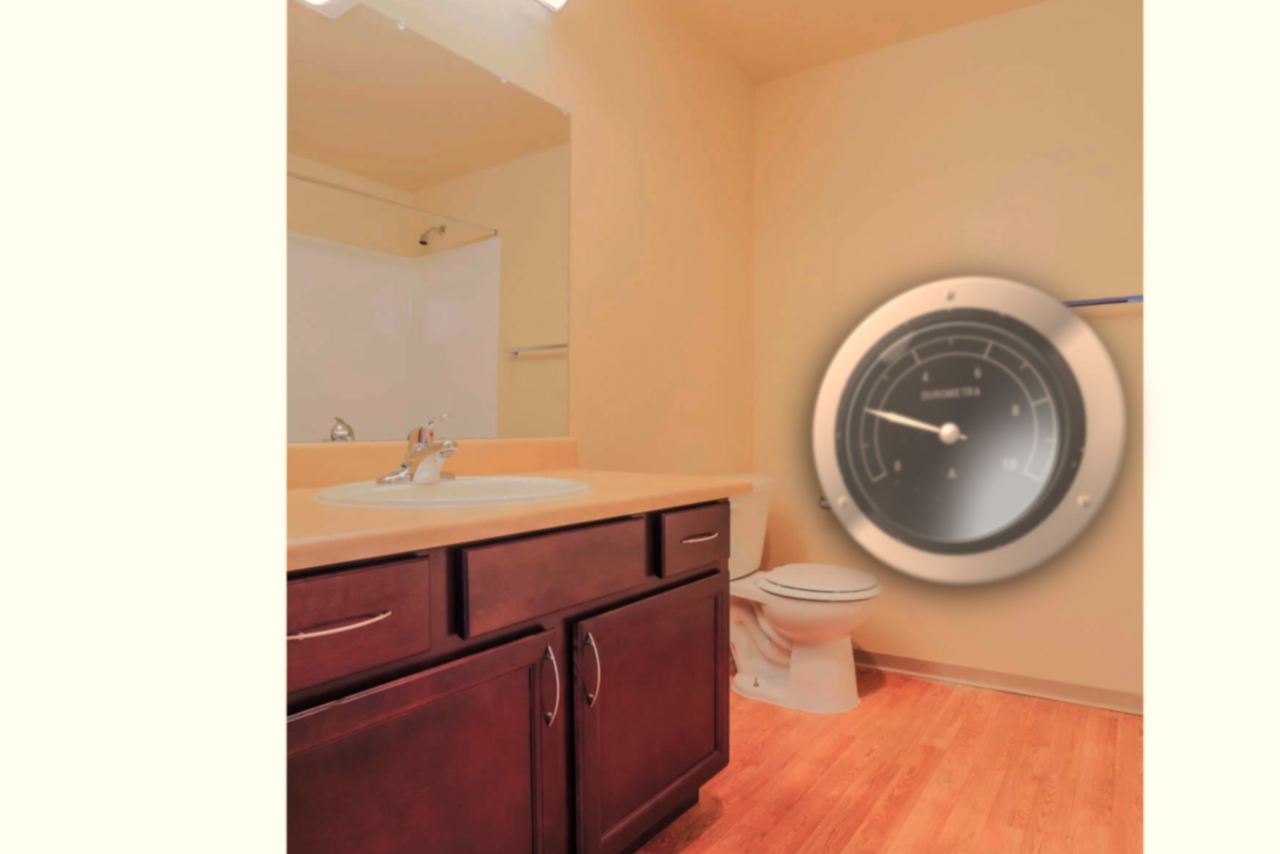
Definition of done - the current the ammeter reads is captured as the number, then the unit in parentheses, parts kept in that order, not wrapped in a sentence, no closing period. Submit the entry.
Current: 2 (A)
